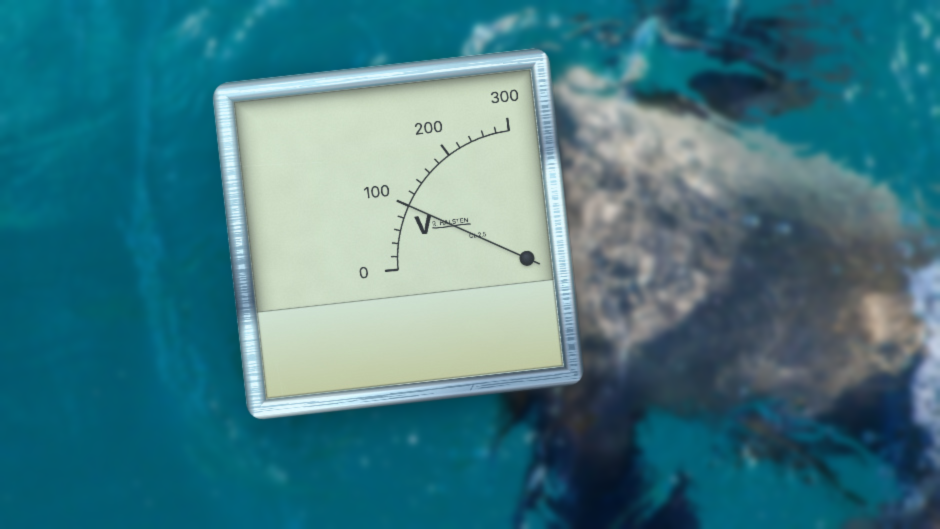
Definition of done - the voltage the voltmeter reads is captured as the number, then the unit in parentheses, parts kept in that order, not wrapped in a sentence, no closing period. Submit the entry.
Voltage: 100 (V)
